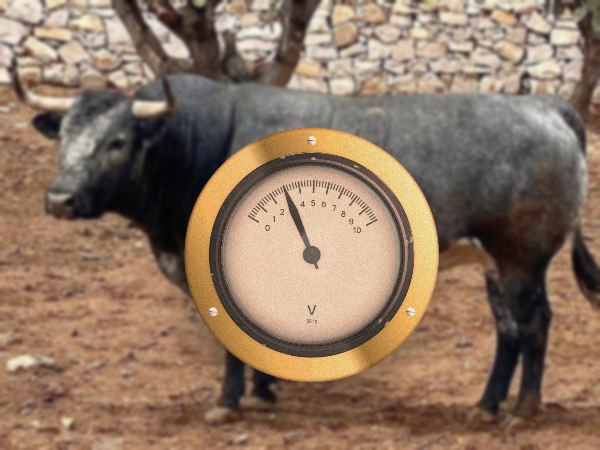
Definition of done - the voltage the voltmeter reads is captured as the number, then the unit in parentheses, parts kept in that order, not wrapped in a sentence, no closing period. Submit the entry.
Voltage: 3 (V)
